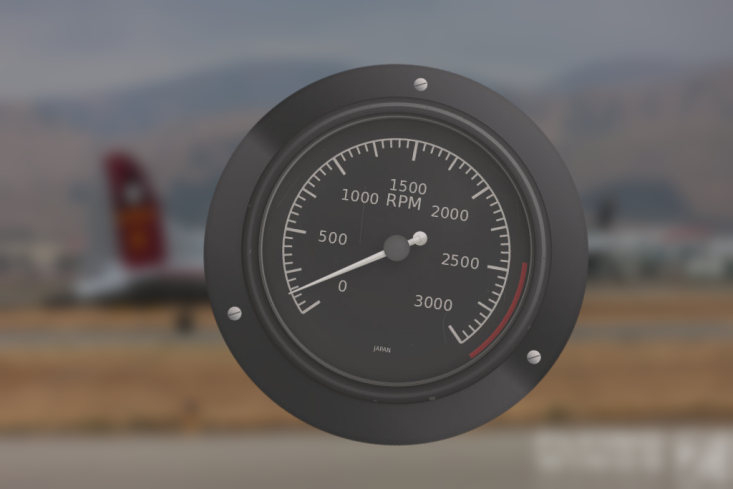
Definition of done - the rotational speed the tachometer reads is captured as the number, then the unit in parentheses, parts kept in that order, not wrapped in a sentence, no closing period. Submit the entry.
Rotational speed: 125 (rpm)
